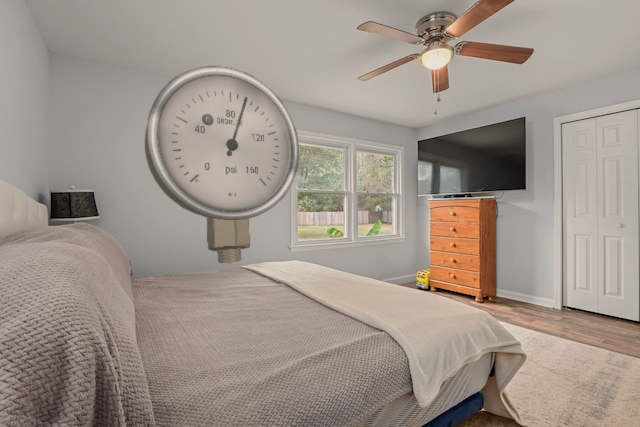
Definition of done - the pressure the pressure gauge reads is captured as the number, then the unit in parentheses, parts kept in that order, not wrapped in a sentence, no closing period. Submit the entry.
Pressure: 90 (psi)
